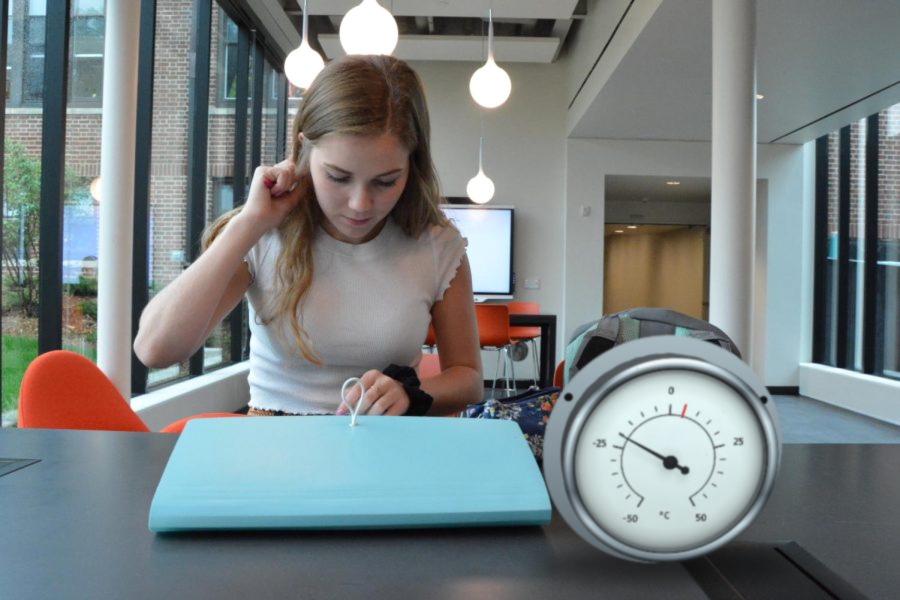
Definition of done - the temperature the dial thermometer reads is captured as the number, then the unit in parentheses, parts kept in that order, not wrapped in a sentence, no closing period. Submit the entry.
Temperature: -20 (°C)
